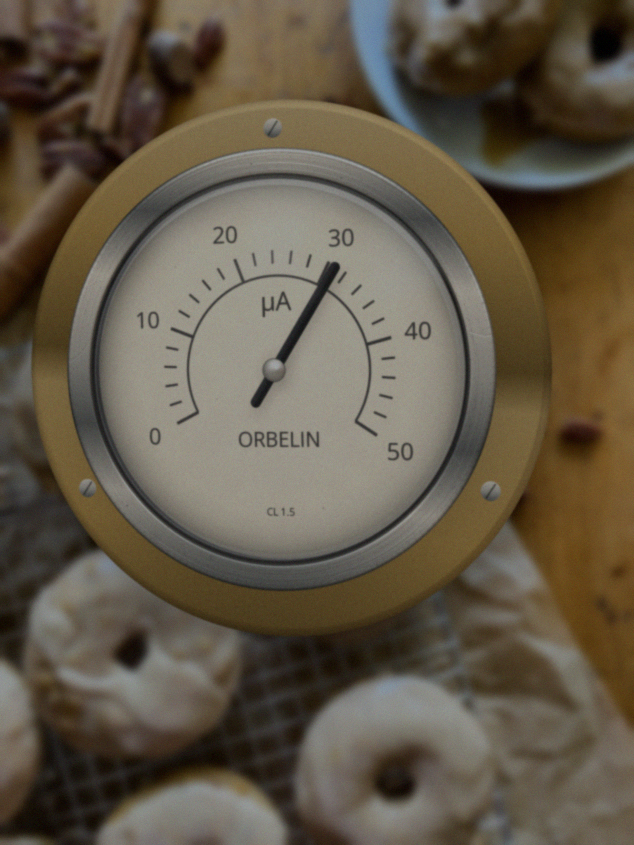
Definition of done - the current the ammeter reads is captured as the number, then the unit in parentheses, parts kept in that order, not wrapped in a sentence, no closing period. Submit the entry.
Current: 31 (µA)
